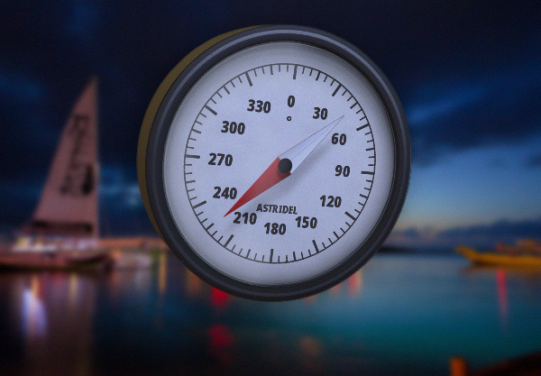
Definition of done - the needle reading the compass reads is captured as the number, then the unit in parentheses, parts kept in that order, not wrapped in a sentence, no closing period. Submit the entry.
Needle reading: 225 (°)
